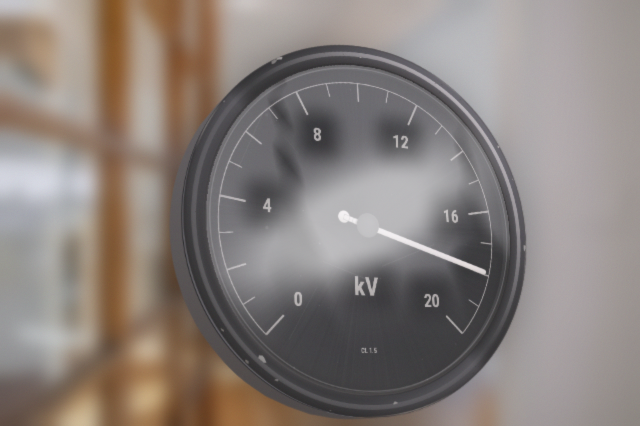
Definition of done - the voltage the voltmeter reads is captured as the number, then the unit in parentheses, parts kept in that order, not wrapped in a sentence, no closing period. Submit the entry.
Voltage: 18 (kV)
